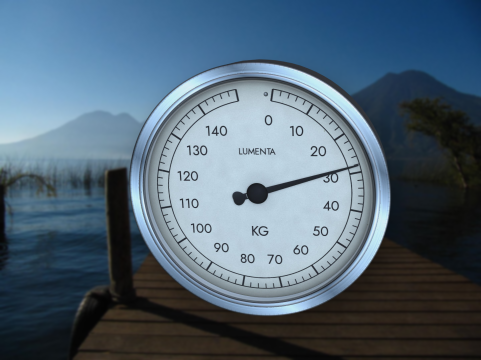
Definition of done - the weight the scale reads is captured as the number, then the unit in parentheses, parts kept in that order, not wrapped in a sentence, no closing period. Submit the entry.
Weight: 28 (kg)
